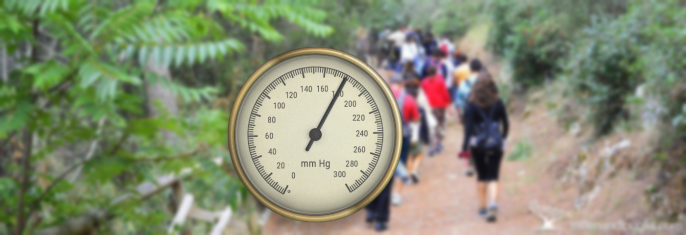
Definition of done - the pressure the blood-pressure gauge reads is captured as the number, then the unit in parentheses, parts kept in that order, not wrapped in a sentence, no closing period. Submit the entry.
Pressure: 180 (mmHg)
